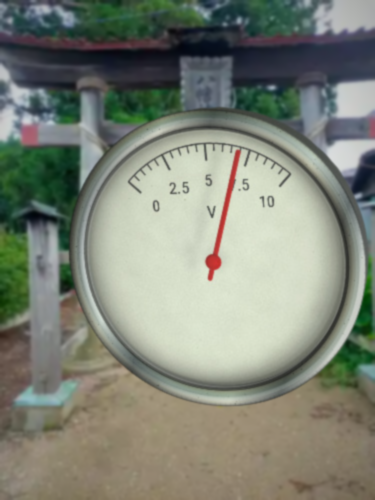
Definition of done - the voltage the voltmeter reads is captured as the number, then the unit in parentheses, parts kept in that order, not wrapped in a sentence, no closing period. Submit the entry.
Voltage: 7 (V)
